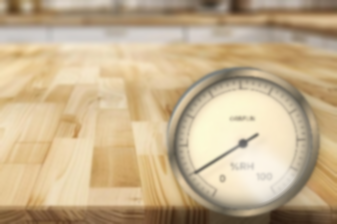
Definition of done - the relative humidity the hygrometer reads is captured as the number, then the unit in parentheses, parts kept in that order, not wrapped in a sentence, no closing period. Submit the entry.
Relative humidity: 10 (%)
